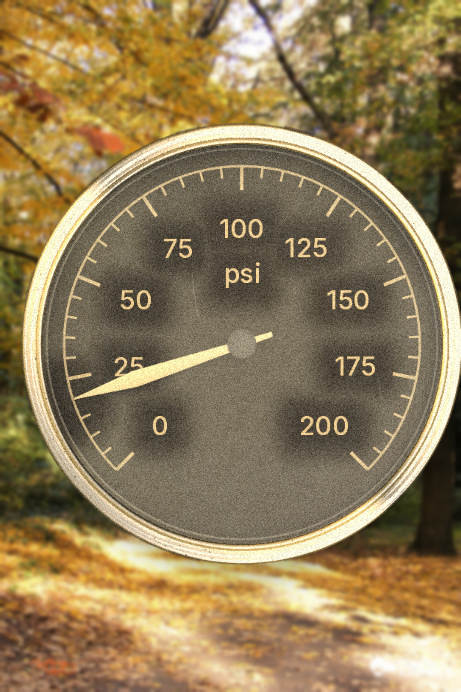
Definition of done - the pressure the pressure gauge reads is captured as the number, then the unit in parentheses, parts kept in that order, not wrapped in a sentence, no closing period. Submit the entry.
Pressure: 20 (psi)
